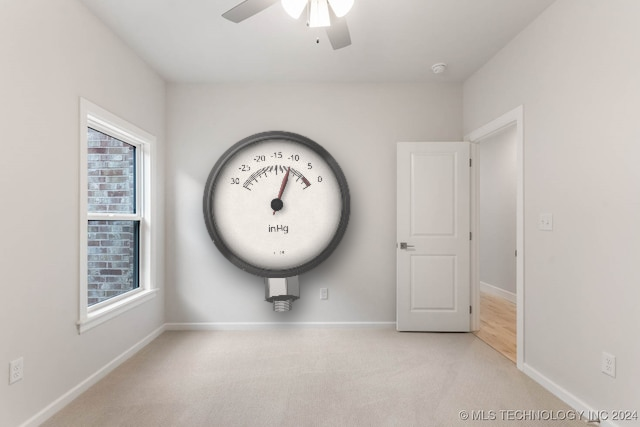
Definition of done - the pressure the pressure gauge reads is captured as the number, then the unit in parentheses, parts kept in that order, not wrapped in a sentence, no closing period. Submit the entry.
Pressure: -10 (inHg)
